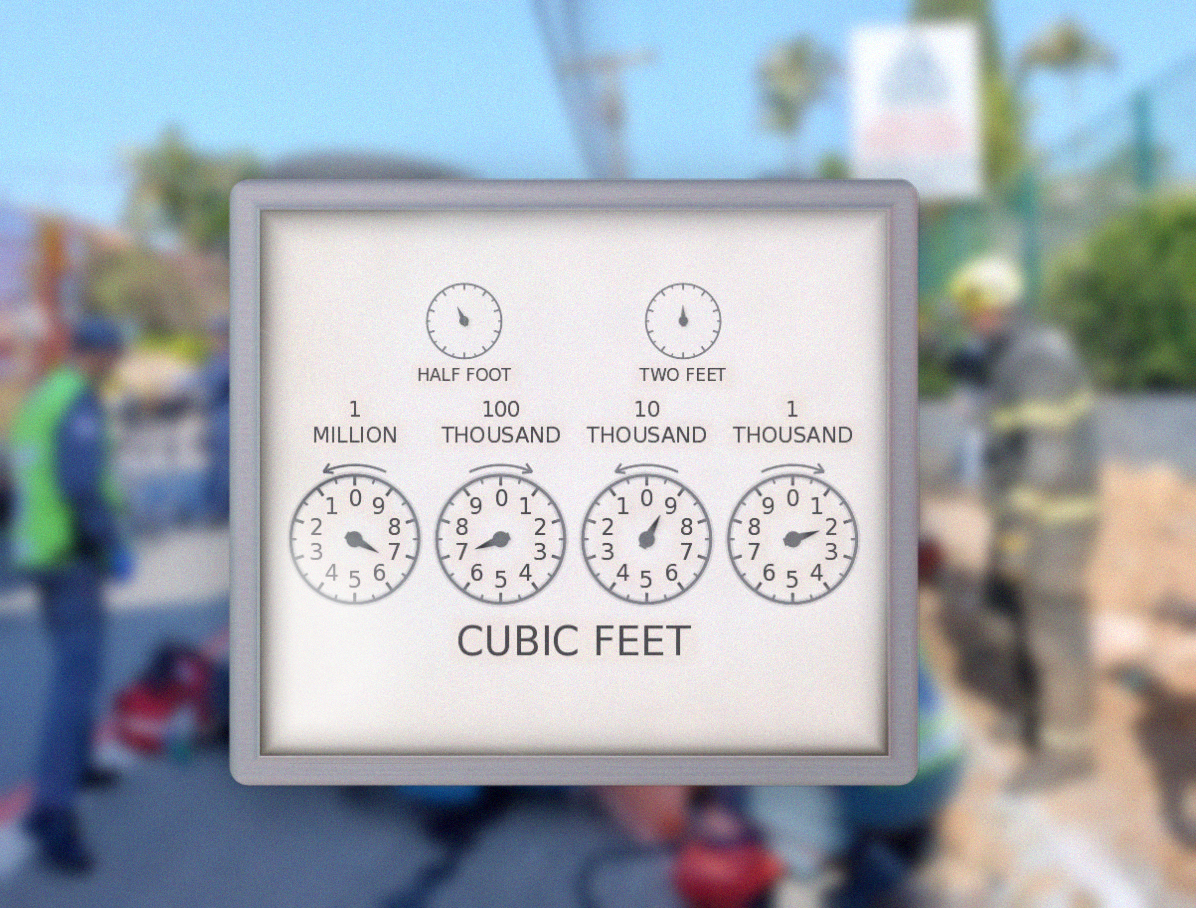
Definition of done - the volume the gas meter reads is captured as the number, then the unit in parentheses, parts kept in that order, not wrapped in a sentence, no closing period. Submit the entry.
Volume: 669200 (ft³)
